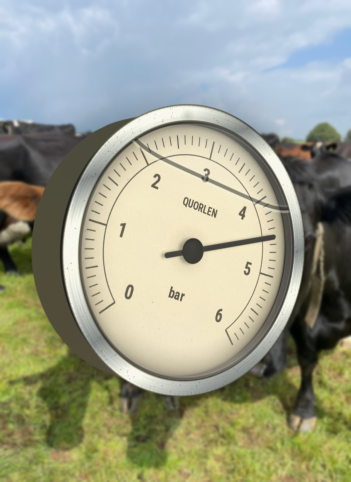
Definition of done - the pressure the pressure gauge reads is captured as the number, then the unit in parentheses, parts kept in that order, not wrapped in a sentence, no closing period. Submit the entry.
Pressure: 4.5 (bar)
